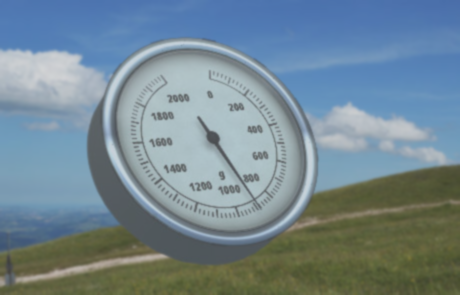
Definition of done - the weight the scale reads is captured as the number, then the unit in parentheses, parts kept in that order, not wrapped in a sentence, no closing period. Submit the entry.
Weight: 900 (g)
